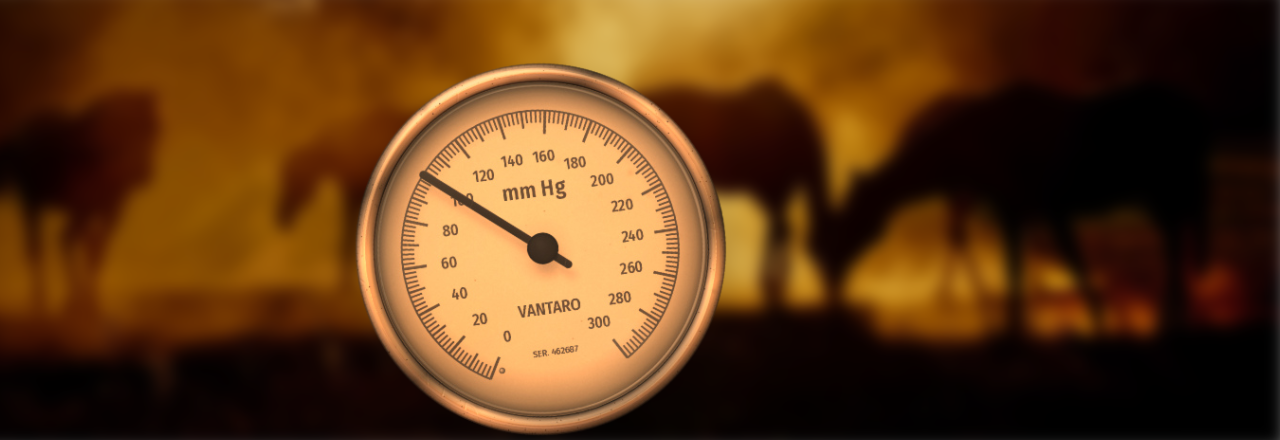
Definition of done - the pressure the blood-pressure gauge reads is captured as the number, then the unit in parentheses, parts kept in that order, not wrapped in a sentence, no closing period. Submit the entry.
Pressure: 100 (mmHg)
